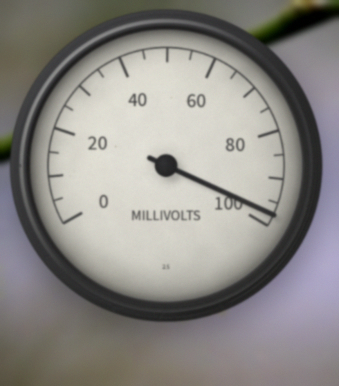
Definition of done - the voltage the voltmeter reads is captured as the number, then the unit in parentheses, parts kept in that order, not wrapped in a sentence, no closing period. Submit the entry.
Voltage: 97.5 (mV)
